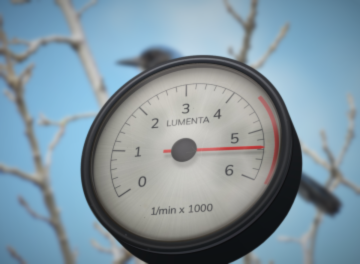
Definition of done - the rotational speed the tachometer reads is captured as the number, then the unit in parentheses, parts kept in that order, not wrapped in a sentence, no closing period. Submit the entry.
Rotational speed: 5400 (rpm)
